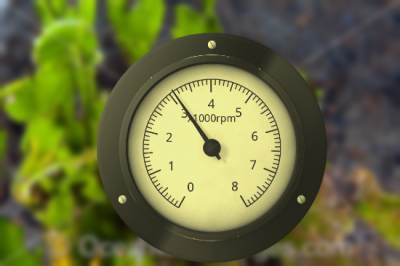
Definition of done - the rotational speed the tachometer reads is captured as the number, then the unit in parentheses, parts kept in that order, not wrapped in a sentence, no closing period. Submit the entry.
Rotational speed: 3100 (rpm)
